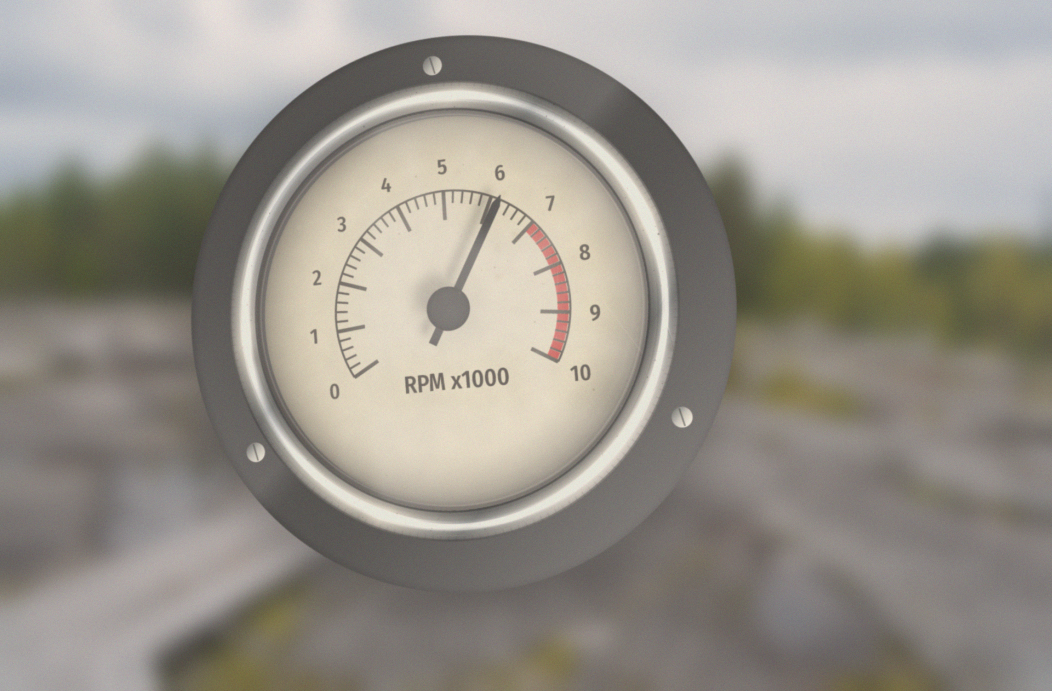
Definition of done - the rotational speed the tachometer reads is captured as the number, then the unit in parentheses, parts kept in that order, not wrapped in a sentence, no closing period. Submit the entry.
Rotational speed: 6200 (rpm)
